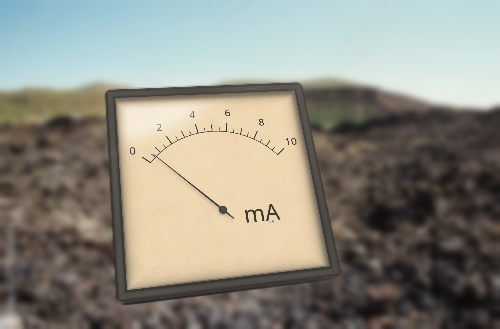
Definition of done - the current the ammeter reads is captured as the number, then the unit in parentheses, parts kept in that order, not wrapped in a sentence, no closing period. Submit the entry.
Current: 0.5 (mA)
